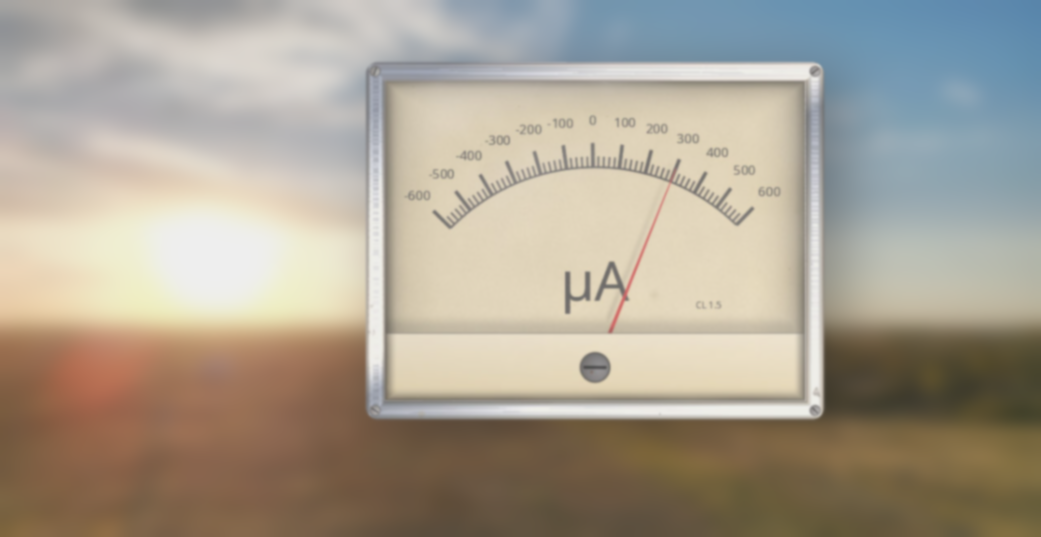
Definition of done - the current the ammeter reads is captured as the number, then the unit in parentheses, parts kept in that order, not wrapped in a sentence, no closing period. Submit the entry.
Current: 300 (µA)
